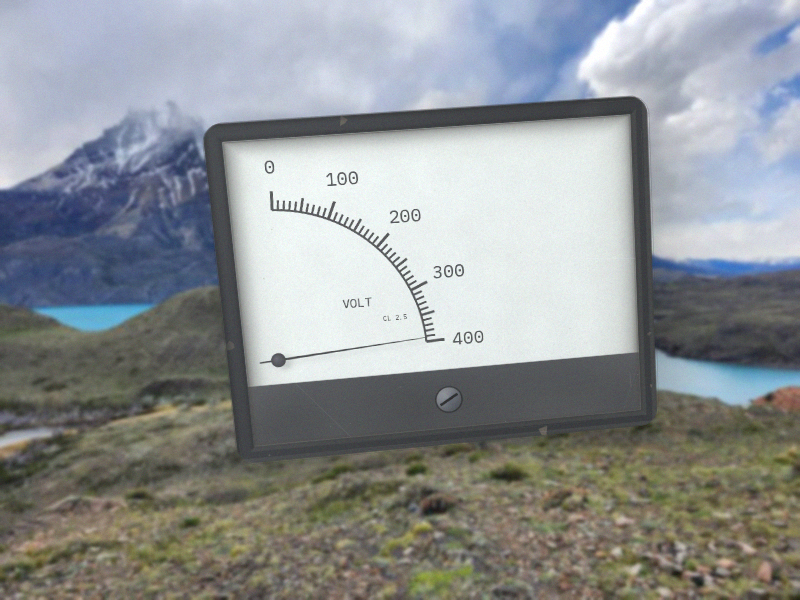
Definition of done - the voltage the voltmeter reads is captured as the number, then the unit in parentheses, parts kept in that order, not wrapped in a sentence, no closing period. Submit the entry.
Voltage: 390 (V)
